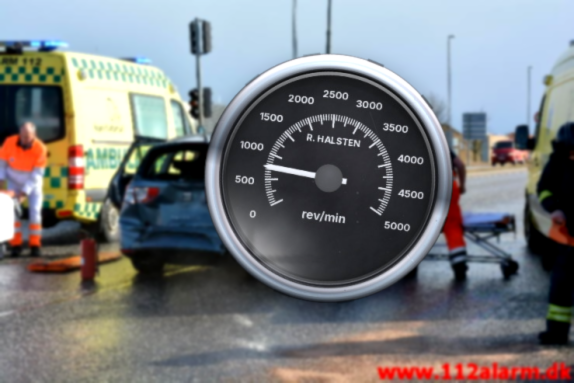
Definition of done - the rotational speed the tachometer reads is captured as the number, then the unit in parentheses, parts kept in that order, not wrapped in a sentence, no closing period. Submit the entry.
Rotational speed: 750 (rpm)
